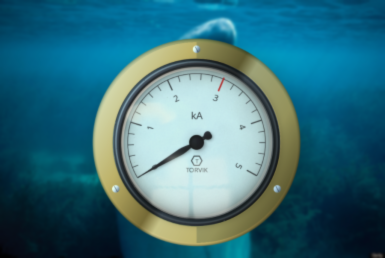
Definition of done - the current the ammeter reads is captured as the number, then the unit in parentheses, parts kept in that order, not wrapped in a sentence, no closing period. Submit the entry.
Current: 0 (kA)
